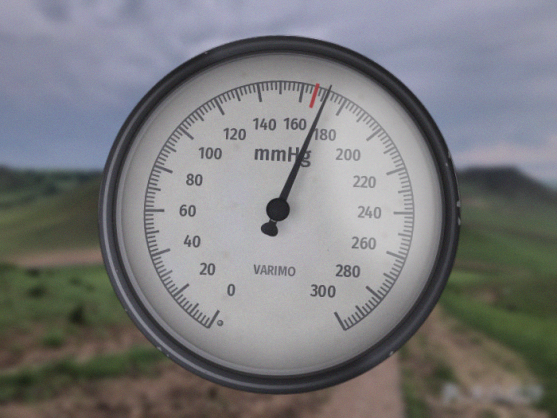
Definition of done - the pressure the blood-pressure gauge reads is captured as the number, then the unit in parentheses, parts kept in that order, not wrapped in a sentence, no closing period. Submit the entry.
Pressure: 172 (mmHg)
